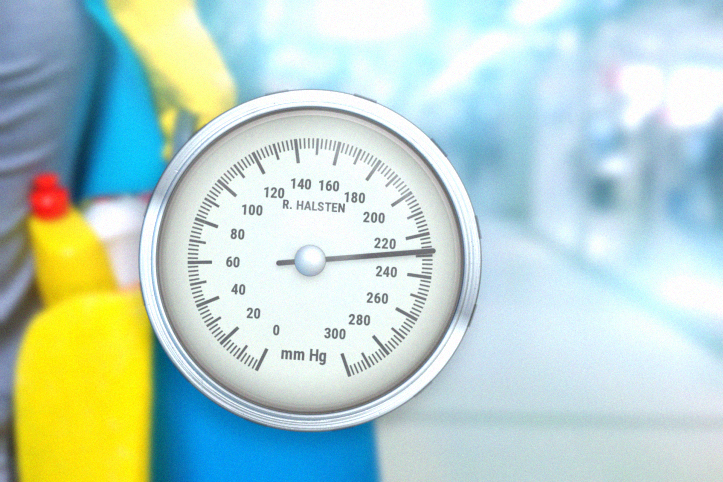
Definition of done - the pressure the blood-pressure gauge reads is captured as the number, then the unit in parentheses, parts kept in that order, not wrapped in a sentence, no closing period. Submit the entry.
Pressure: 228 (mmHg)
